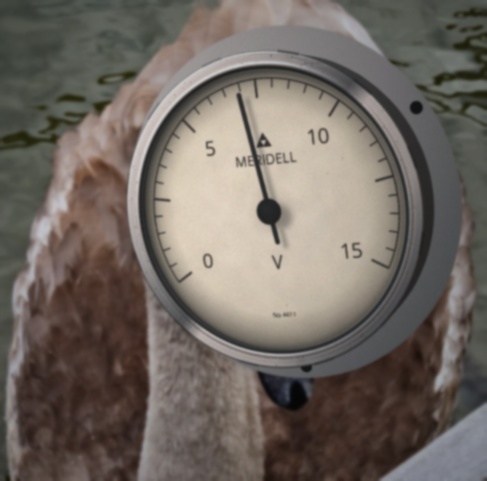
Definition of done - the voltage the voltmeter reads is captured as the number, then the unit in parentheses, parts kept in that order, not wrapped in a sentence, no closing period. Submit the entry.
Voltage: 7 (V)
